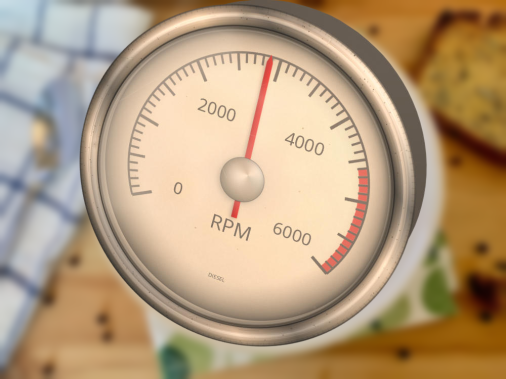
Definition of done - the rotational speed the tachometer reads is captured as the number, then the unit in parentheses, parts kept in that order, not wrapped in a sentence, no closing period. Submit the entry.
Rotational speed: 2900 (rpm)
